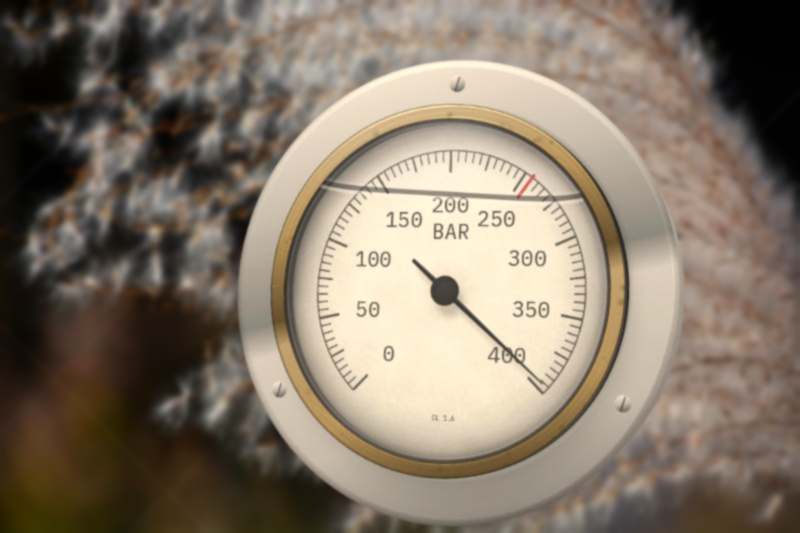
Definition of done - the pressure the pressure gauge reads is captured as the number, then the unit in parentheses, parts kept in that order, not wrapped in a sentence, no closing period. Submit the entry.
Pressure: 395 (bar)
